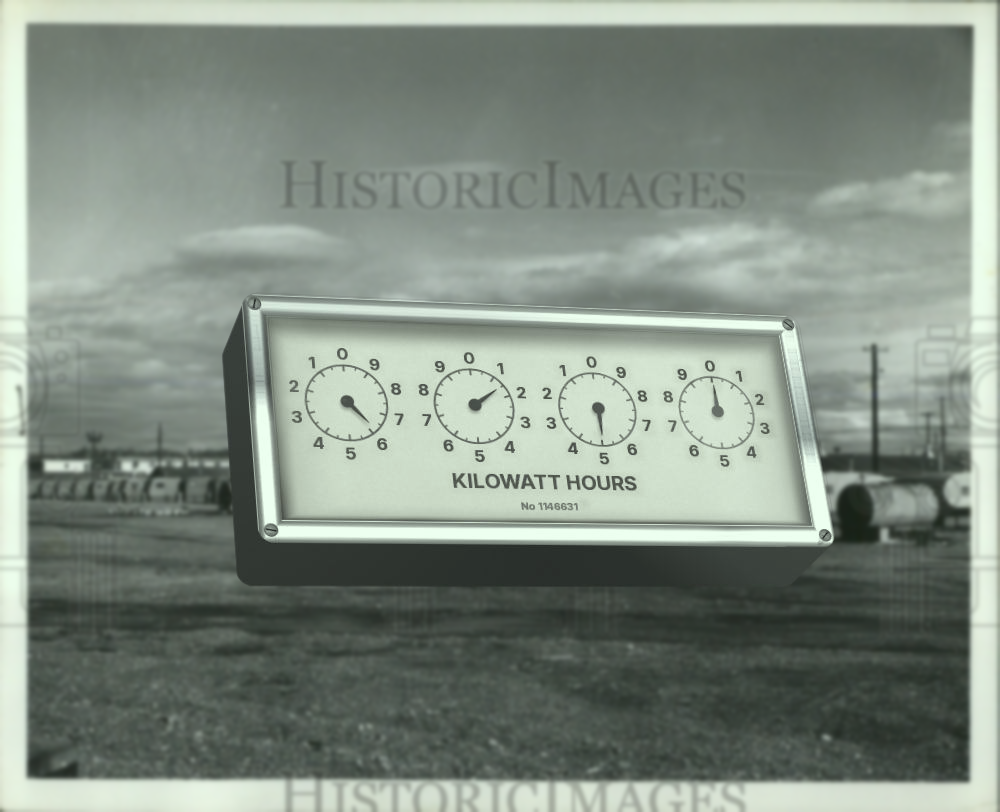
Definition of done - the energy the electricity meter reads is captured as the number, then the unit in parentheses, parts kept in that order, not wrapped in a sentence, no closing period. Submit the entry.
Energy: 6150 (kWh)
